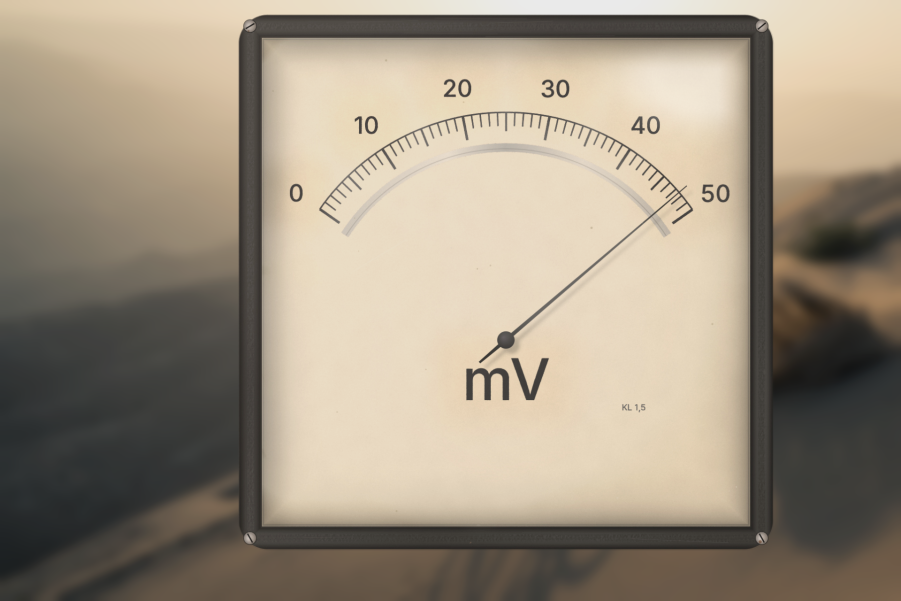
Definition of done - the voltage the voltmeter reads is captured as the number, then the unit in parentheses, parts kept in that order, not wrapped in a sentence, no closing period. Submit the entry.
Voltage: 47.5 (mV)
